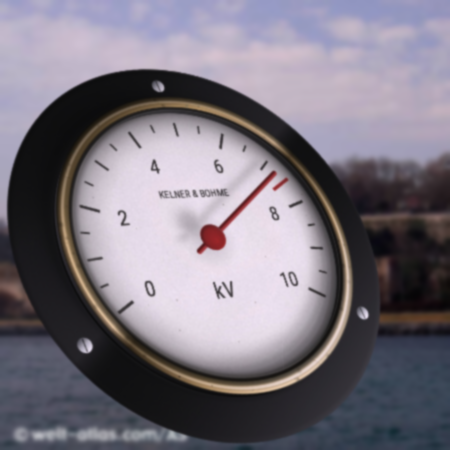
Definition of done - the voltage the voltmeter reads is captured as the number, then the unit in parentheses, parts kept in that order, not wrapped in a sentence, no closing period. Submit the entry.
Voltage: 7.25 (kV)
